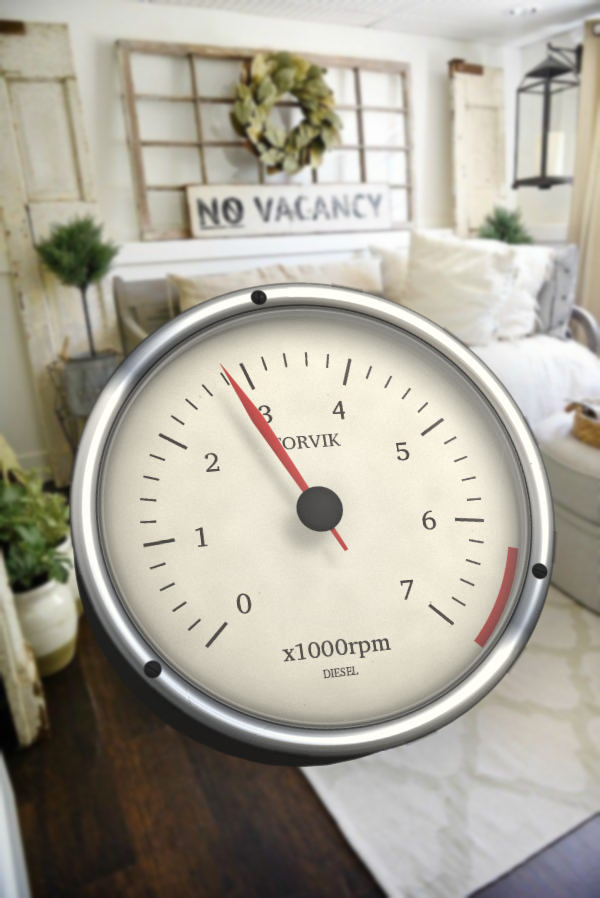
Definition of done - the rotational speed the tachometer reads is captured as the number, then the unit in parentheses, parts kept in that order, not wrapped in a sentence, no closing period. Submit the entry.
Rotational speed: 2800 (rpm)
